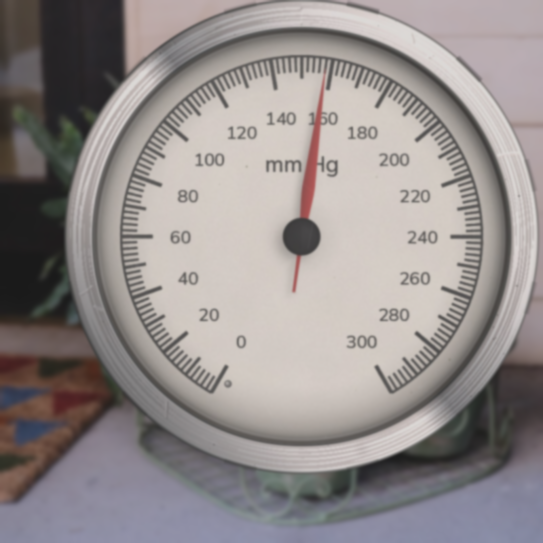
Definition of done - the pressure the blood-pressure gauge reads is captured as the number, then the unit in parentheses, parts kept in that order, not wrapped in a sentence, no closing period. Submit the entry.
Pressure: 158 (mmHg)
